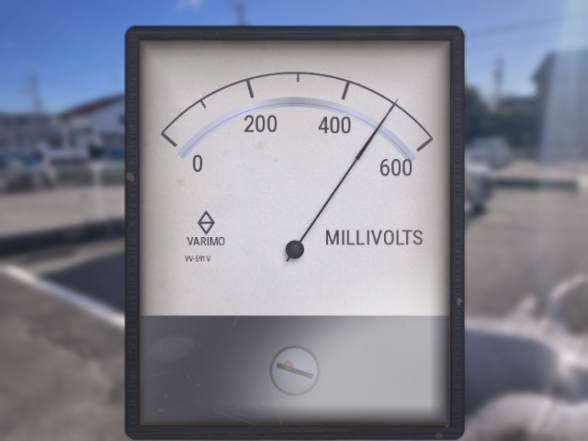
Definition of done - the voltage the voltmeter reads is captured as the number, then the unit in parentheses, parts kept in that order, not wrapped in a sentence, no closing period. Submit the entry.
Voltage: 500 (mV)
